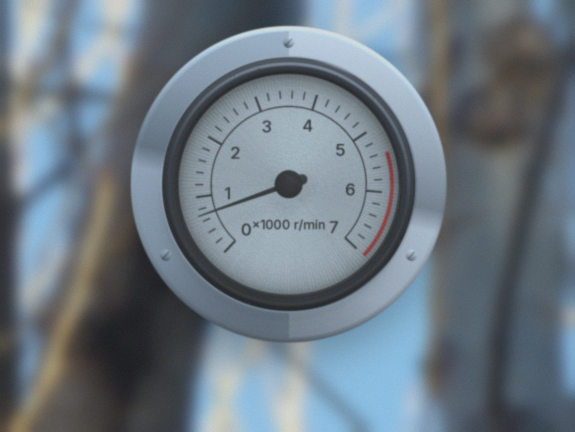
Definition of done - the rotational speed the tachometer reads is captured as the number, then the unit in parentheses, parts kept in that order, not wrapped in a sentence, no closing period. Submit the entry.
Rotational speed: 700 (rpm)
